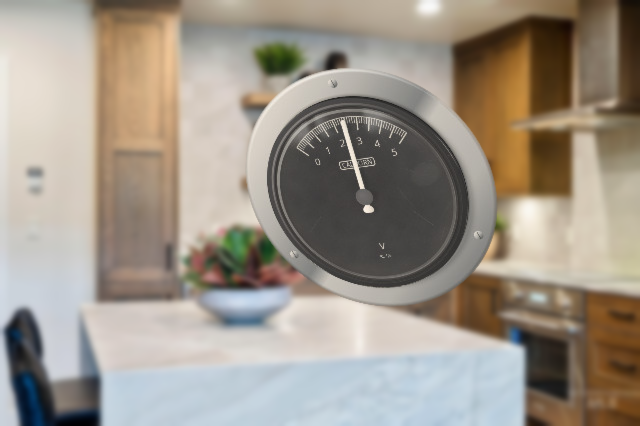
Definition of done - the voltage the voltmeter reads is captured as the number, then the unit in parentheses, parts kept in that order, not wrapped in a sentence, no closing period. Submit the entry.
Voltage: 2.5 (V)
